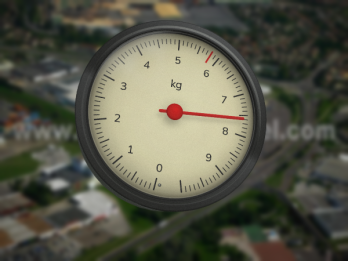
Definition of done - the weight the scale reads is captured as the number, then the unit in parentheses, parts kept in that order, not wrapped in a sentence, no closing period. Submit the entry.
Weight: 7.6 (kg)
